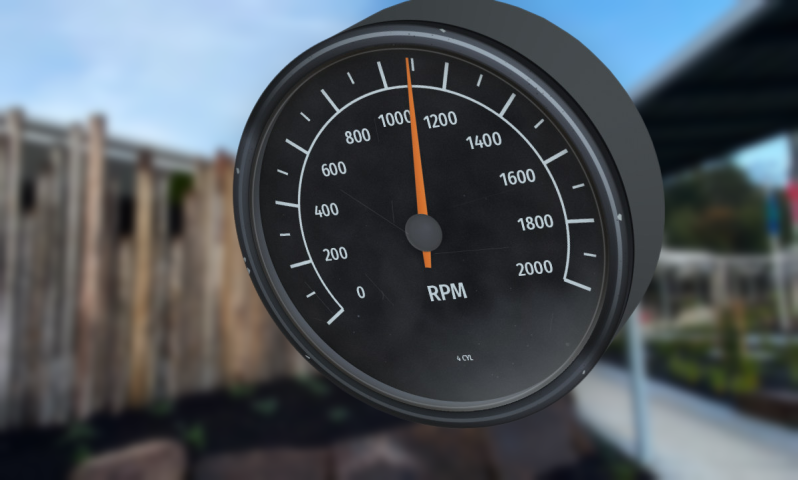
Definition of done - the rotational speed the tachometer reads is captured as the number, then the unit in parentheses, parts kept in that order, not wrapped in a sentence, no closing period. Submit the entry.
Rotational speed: 1100 (rpm)
